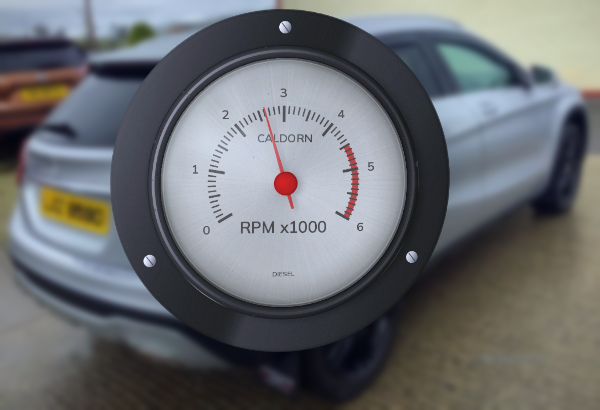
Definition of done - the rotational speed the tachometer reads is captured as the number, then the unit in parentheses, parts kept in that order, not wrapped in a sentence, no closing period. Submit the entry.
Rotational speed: 2600 (rpm)
